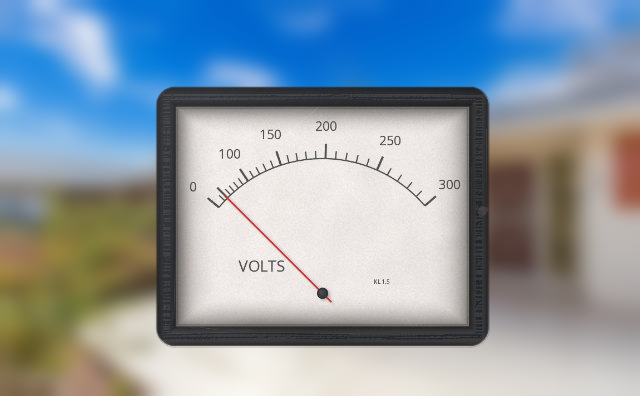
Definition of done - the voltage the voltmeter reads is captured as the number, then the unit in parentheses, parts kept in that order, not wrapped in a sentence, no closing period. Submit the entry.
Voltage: 50 (V)
